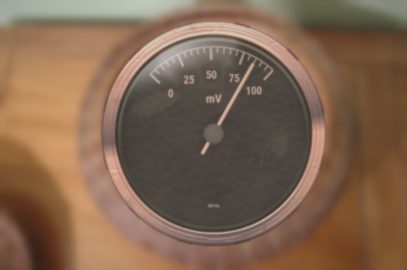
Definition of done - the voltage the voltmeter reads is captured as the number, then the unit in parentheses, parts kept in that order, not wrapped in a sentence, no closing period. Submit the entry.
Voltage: 85 (mV)
